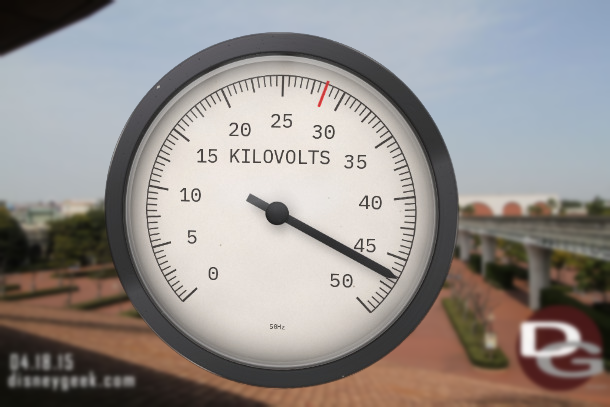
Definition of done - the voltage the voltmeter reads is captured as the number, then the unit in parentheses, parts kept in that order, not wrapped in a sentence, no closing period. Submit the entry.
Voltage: 46.5 (kV)
